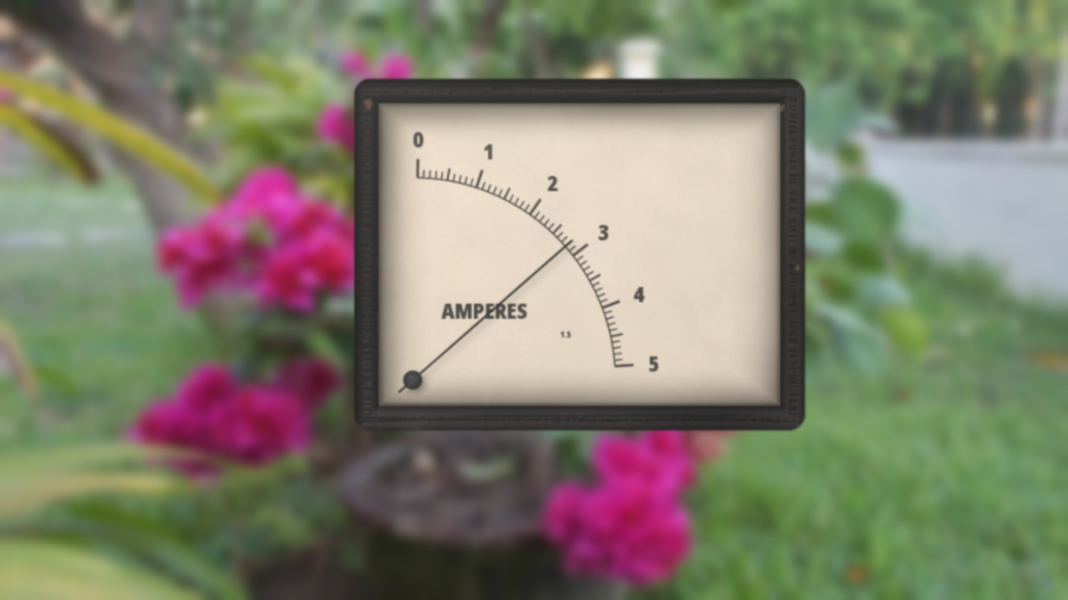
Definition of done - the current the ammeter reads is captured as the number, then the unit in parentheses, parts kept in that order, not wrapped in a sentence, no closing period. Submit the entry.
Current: 2.8 (A)
